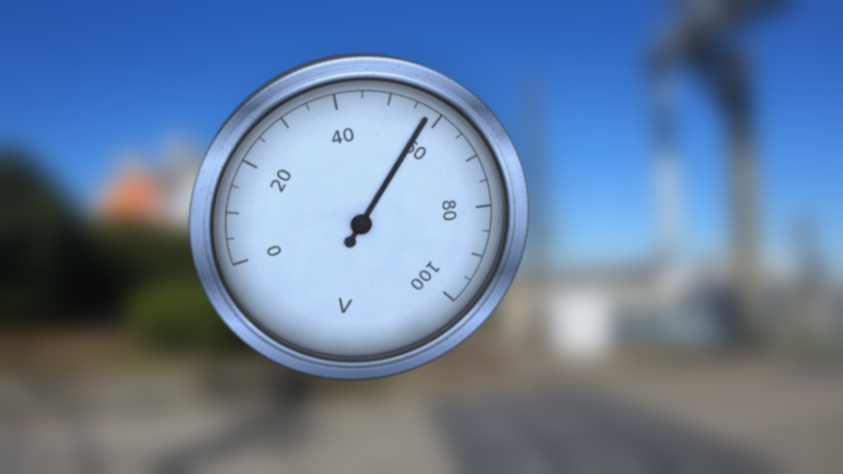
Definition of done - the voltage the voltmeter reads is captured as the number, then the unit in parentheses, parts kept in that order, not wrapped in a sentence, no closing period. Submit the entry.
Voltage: 57.5 (V)
